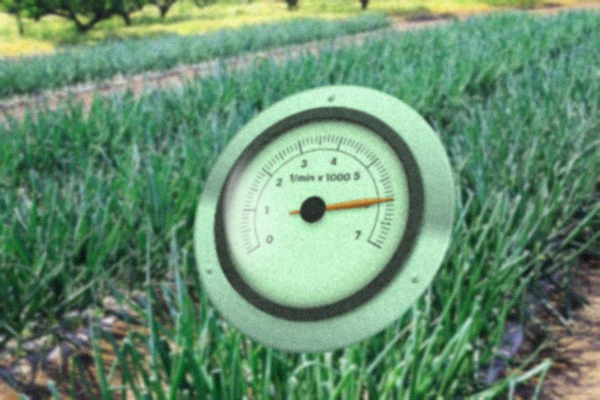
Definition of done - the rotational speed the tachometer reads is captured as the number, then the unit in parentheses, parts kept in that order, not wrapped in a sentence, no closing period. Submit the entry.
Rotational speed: 6000 (rpm)
